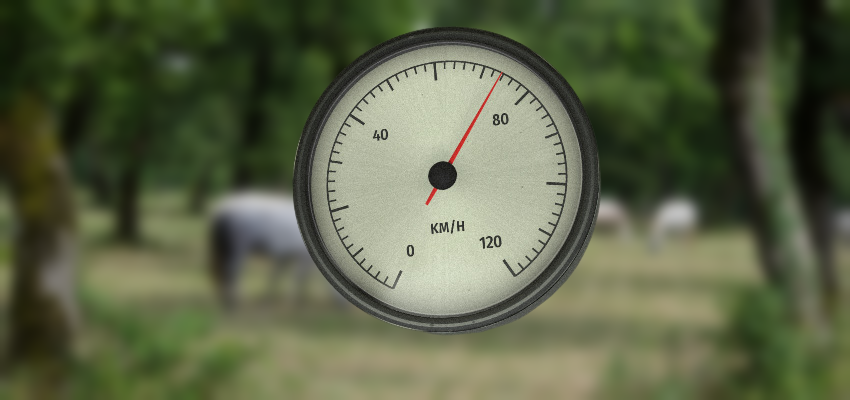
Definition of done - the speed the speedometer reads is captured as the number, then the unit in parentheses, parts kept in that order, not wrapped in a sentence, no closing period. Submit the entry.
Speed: 74 (km/h)
